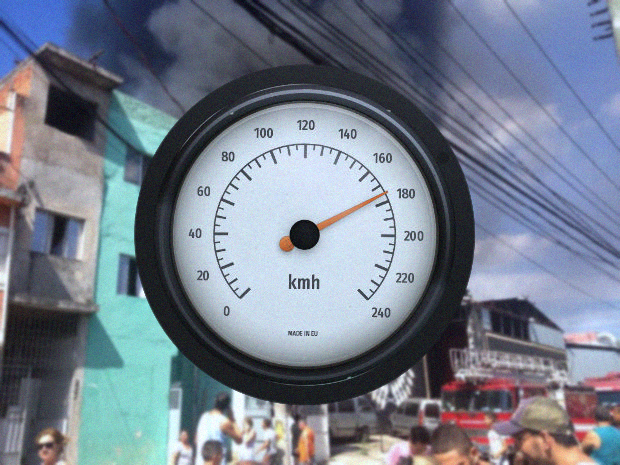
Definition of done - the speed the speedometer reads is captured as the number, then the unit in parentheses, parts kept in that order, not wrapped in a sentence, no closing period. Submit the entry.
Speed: 175 (km/h)
